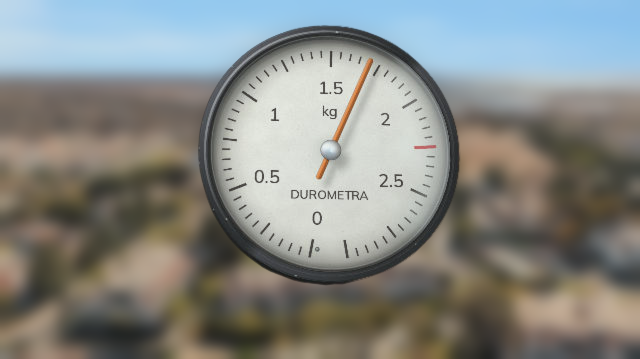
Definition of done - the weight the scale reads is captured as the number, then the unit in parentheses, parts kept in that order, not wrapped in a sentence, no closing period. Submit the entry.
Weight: 1.7 (kg)
